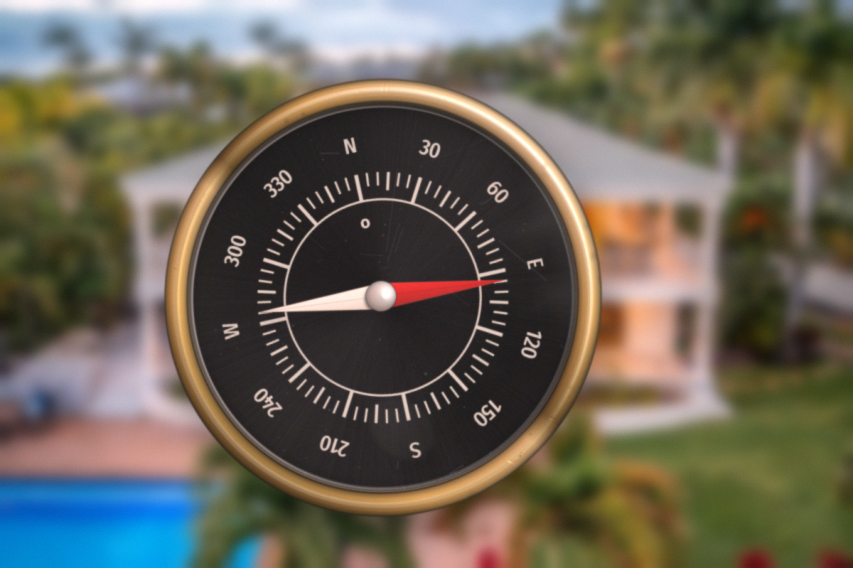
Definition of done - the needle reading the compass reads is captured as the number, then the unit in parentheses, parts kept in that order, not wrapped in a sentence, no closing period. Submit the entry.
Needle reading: 95 (°)
